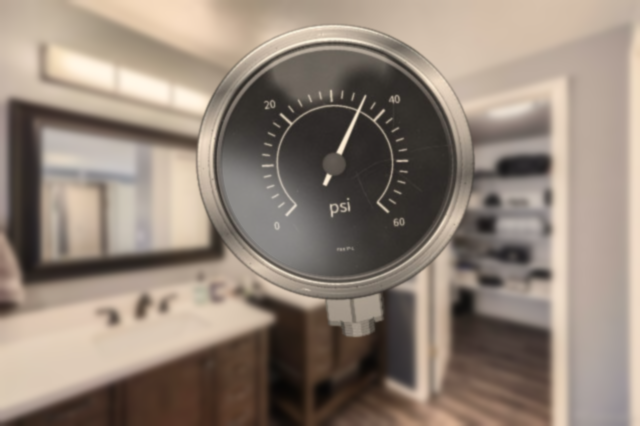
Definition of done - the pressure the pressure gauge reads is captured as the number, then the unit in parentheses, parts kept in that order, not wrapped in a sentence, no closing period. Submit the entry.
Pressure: 36 (psi)
